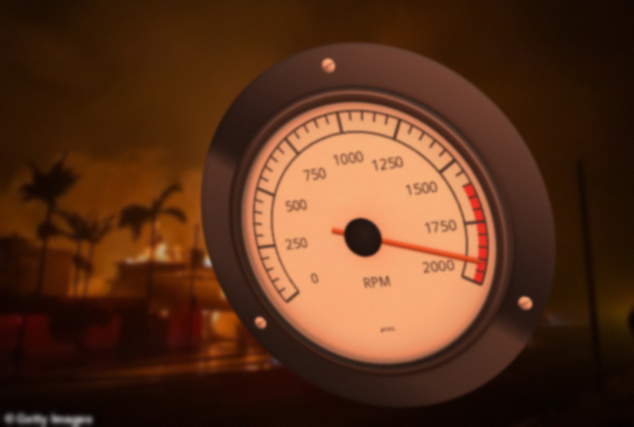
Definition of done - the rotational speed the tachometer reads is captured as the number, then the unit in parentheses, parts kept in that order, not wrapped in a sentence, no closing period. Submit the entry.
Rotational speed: 1900 (rpm)
